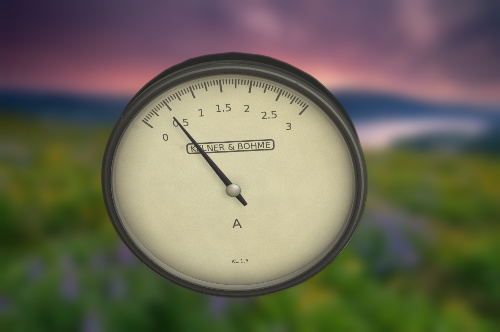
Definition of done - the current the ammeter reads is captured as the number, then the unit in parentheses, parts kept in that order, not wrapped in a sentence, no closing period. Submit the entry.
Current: 0.5 (A)
